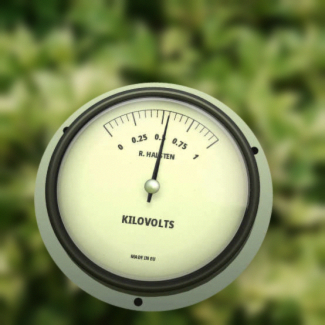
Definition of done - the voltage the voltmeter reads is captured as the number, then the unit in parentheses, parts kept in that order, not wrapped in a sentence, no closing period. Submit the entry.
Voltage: 0.55 (kV)
